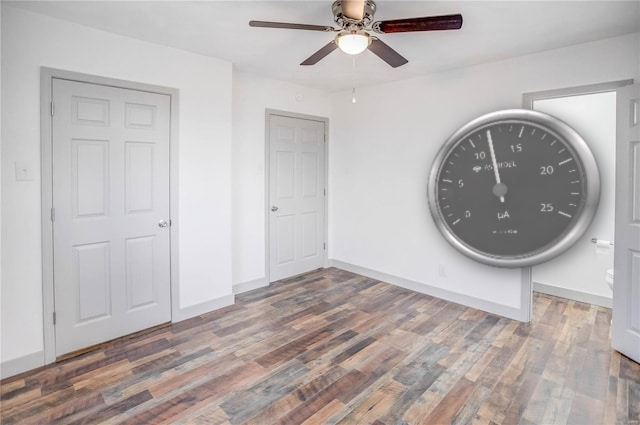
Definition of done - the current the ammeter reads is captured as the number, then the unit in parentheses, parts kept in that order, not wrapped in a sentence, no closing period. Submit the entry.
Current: 12 (µA)
